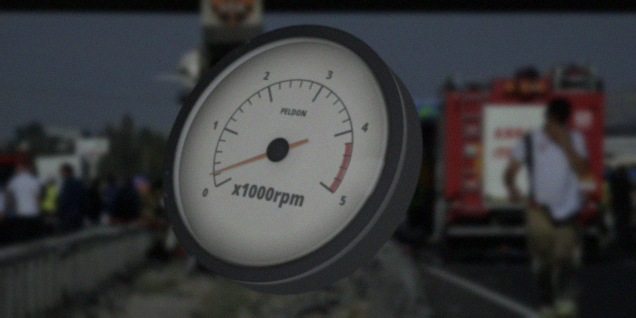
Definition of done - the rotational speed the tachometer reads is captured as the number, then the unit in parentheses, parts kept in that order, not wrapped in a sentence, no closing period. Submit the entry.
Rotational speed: 200 (rpm)
